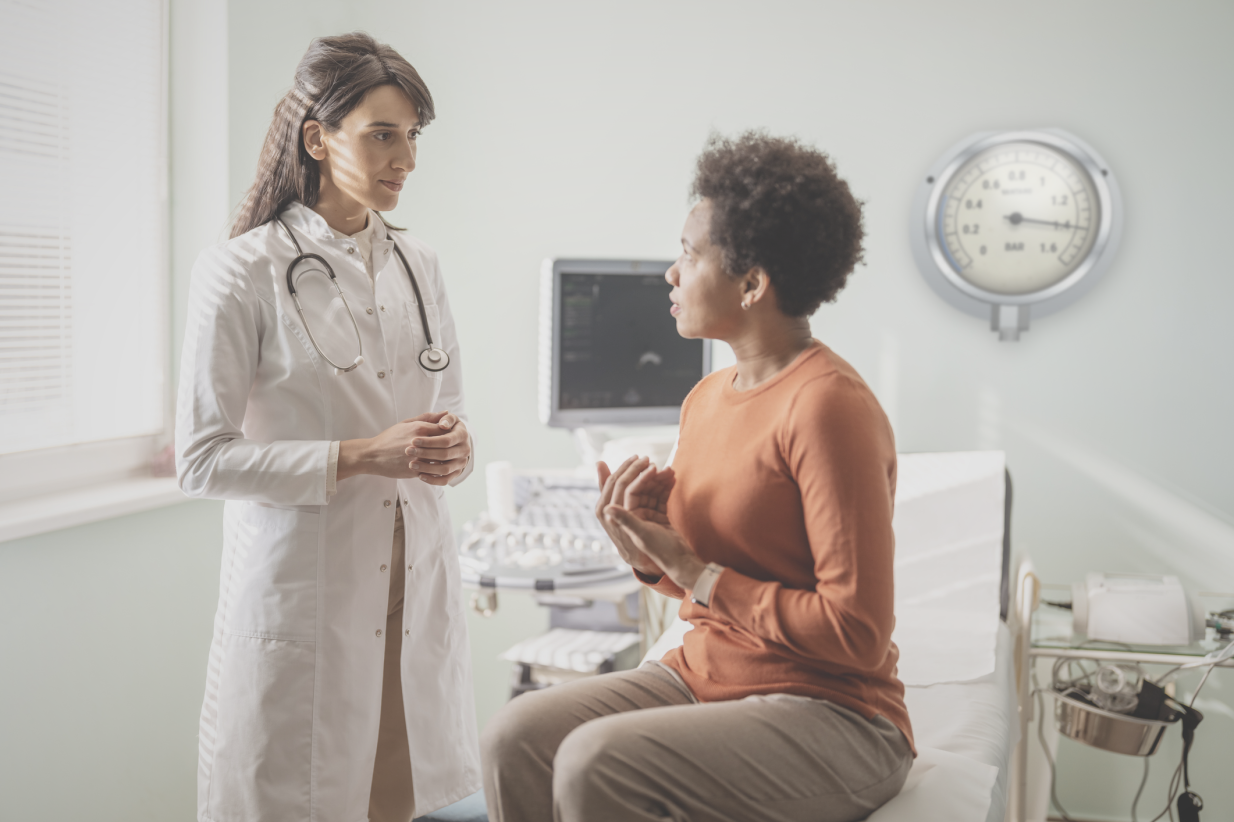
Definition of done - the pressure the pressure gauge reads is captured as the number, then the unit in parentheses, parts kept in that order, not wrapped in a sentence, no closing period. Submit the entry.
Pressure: 1.4 (bar)
